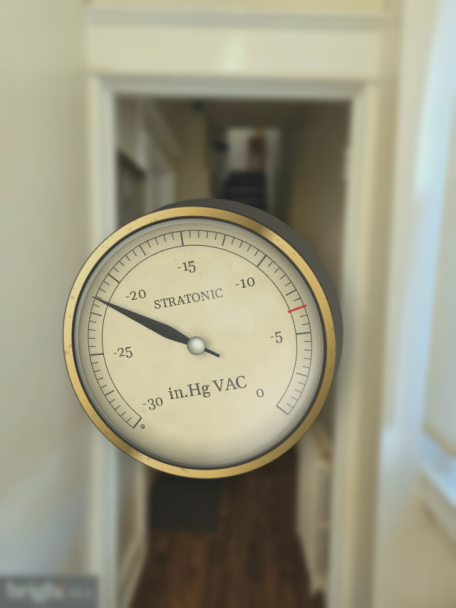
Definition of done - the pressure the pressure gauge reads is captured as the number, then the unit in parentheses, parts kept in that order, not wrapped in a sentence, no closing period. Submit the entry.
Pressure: -21.5 (inHg)
